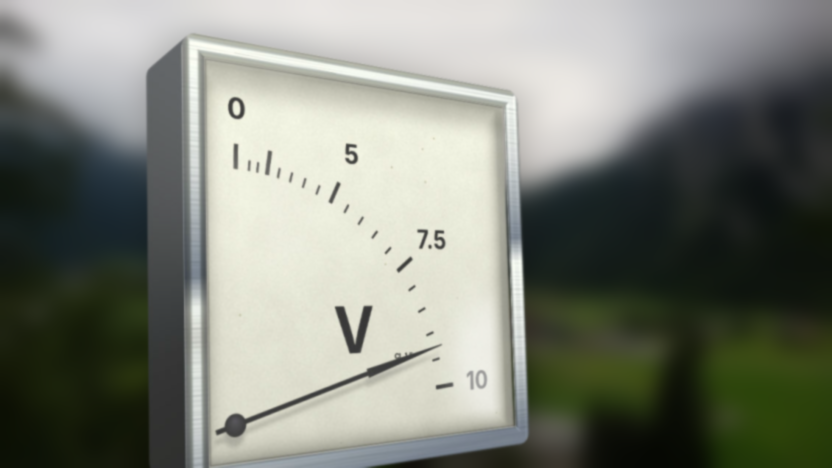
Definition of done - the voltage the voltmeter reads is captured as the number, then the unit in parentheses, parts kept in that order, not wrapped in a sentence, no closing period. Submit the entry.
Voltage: 9.25 (V)
